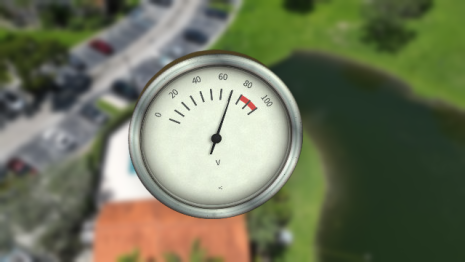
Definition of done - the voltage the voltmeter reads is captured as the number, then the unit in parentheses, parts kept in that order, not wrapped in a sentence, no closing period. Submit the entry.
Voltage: 70 (V)
